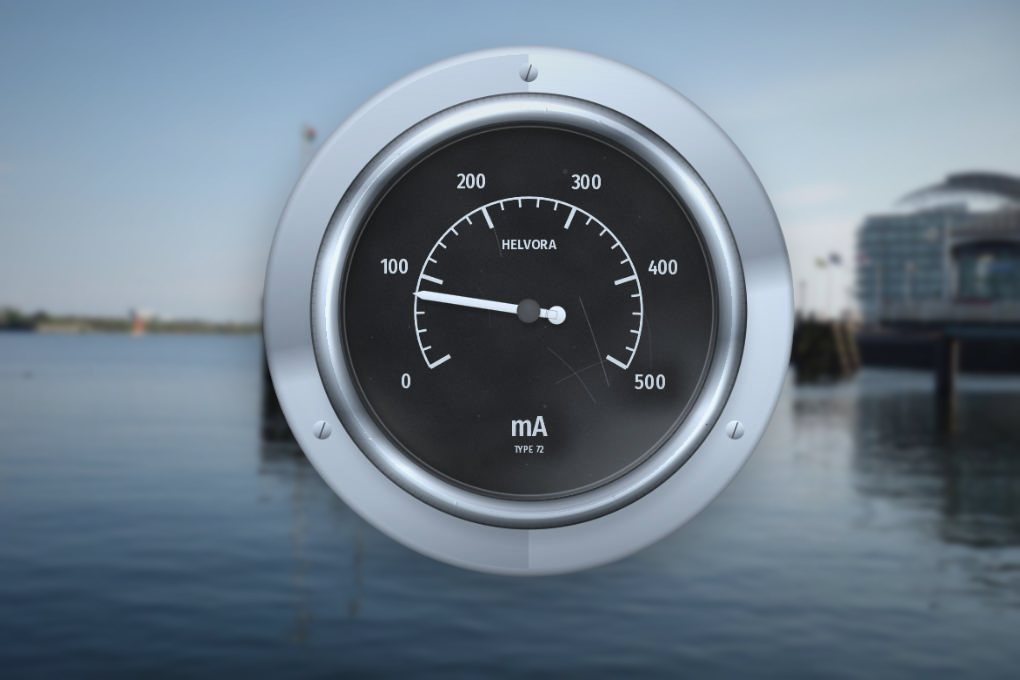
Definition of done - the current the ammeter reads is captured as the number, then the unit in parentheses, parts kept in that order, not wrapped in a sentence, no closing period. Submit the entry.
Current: 80 (mA)
